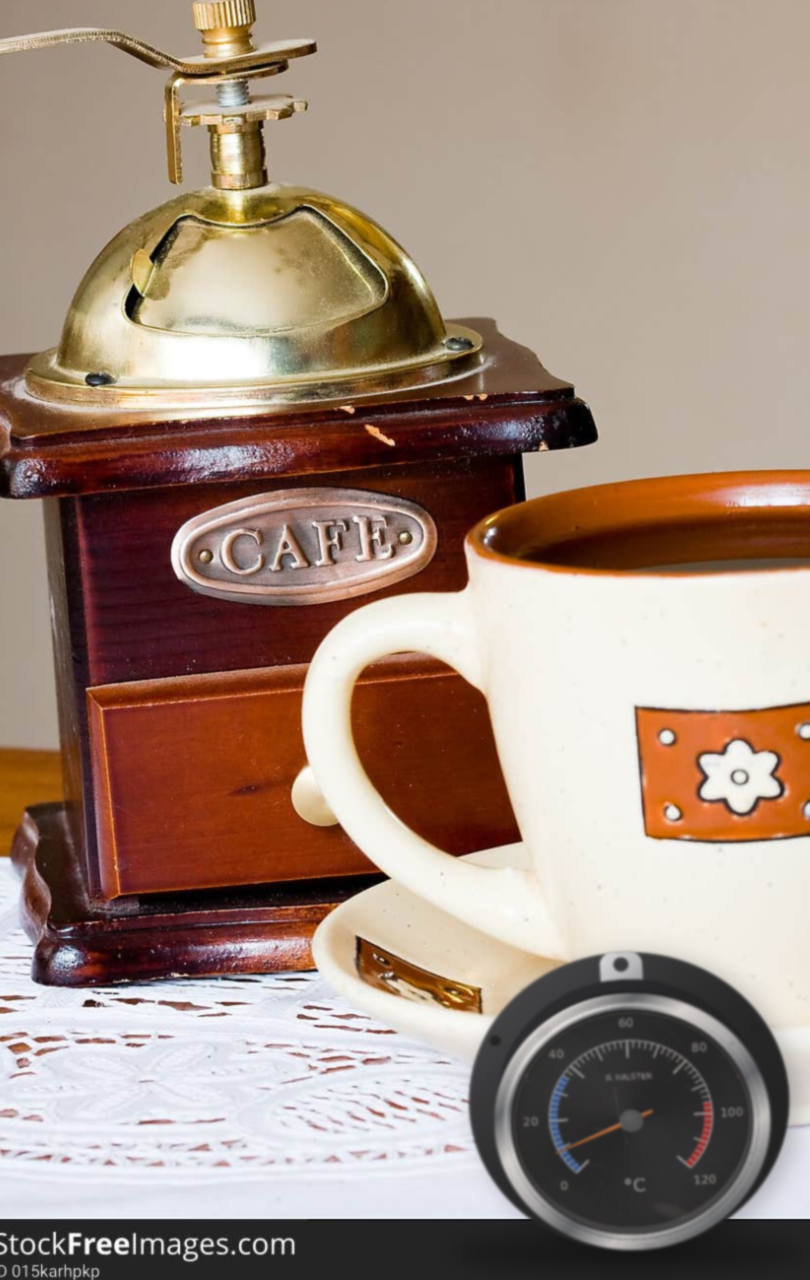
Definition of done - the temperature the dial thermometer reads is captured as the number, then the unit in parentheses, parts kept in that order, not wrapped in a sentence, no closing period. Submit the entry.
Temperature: 10 (°C)
